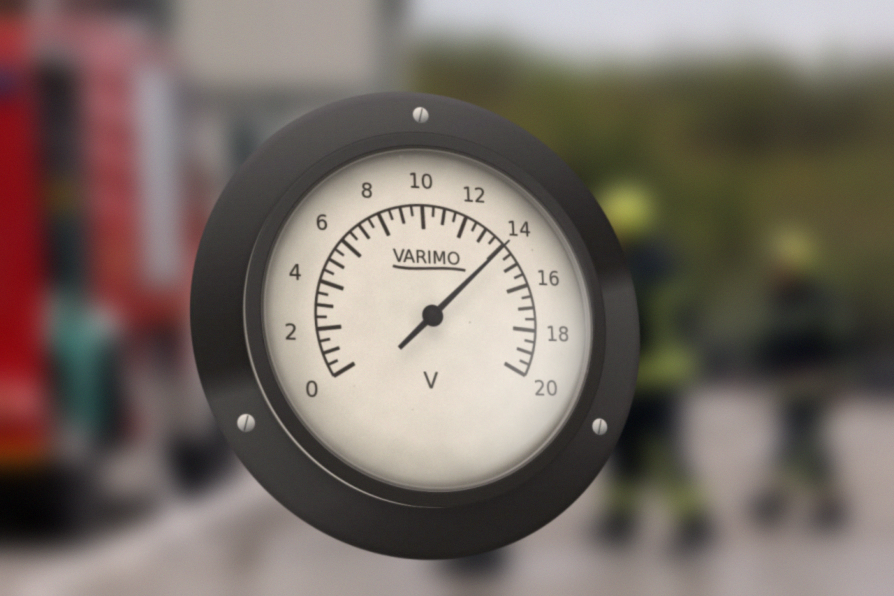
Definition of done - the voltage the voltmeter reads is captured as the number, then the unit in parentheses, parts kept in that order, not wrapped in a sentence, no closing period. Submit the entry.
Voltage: 14 (V)
